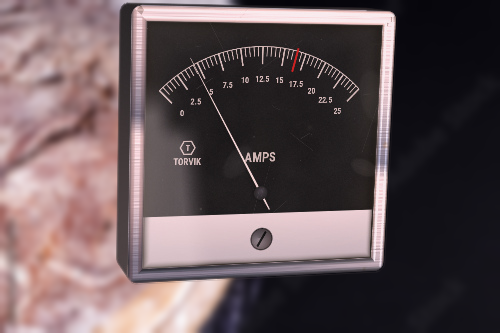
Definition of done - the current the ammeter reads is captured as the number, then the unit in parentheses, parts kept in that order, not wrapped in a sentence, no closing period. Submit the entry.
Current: 4.5 (A)
